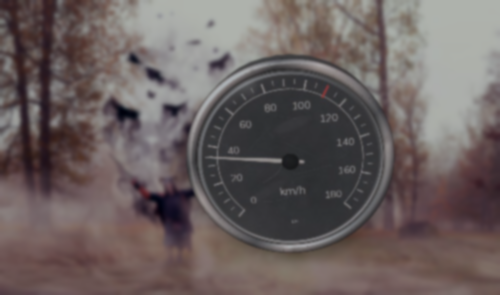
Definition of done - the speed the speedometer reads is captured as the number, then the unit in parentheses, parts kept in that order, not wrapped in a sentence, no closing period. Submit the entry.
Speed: 35 (km/h)
